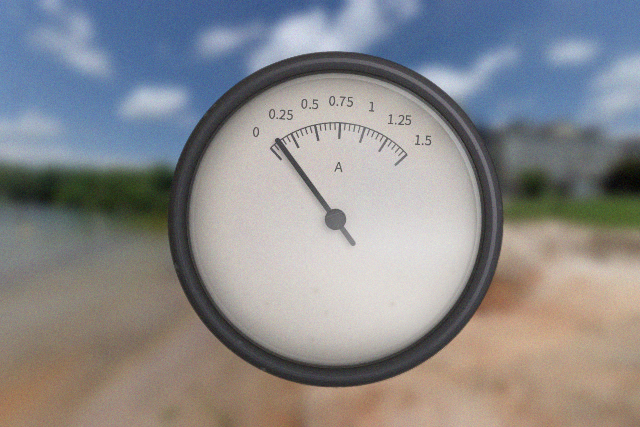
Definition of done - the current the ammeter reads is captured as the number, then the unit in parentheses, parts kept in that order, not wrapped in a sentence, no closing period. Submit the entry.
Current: 0.1 (A)
